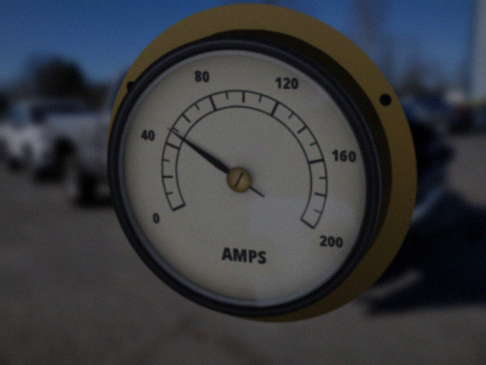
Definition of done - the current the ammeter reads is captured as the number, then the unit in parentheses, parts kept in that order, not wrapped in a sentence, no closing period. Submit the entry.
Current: 50 (A)
